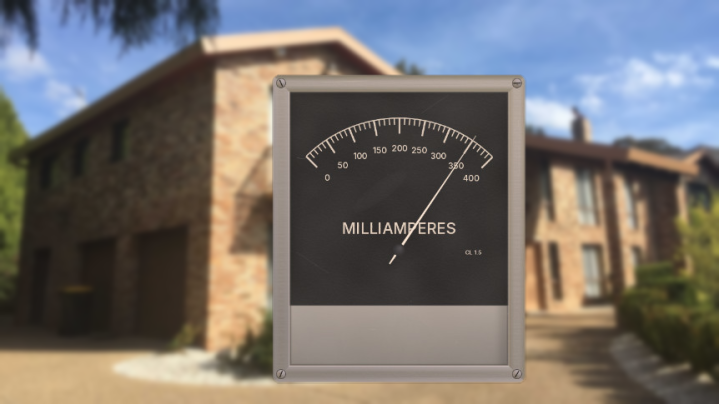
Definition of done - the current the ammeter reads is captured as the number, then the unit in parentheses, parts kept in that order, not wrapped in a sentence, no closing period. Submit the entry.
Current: 350 (mA)
